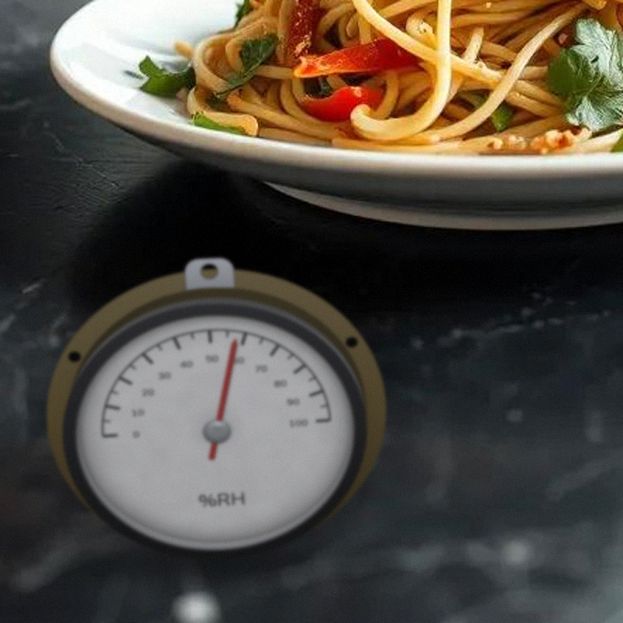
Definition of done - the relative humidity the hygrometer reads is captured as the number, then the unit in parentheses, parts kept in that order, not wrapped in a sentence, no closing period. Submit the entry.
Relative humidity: 57.5 (%)
